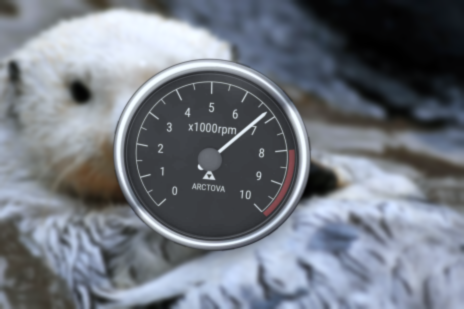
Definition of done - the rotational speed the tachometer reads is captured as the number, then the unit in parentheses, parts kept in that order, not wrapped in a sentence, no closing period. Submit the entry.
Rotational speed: 6750 (rpm)
